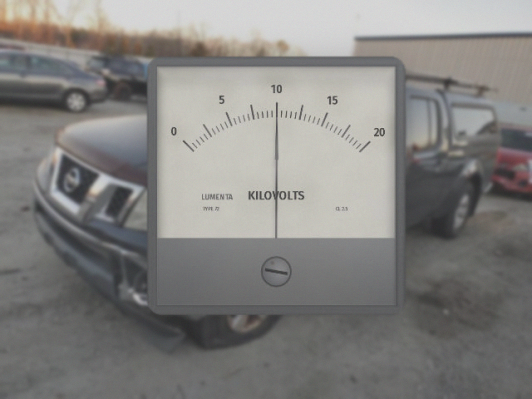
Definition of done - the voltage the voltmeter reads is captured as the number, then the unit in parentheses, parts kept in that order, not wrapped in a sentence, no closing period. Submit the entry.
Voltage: 10 (kV)
